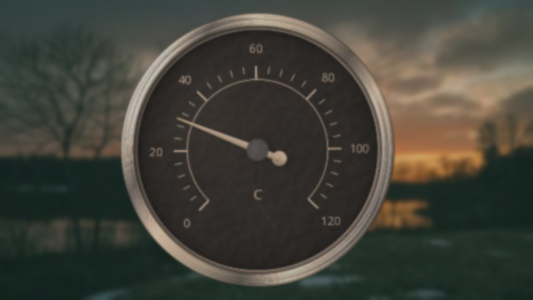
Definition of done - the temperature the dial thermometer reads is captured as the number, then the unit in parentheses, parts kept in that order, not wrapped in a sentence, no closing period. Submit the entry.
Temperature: 30 (°C)
